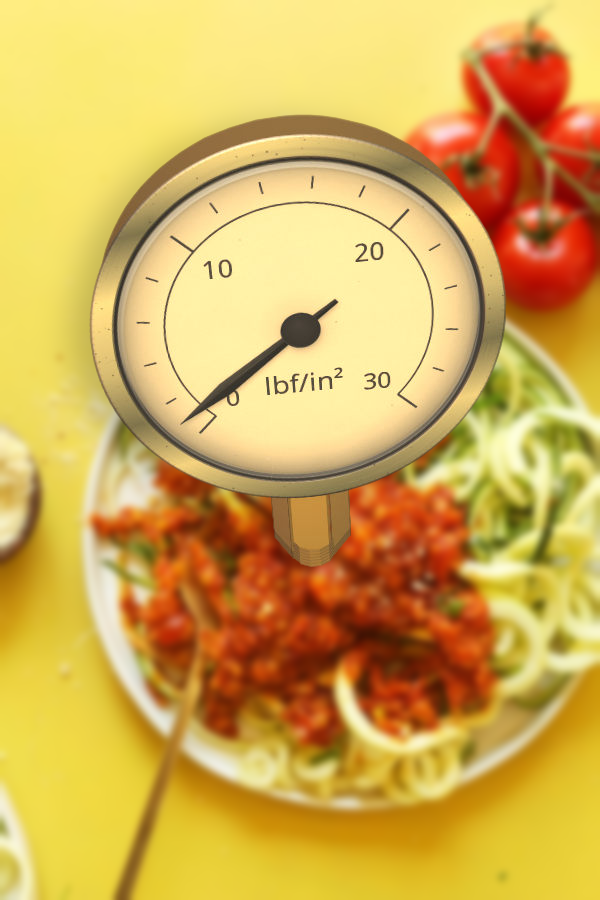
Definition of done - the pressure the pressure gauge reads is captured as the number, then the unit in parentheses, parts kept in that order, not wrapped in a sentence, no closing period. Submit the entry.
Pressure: 1 (psi)
